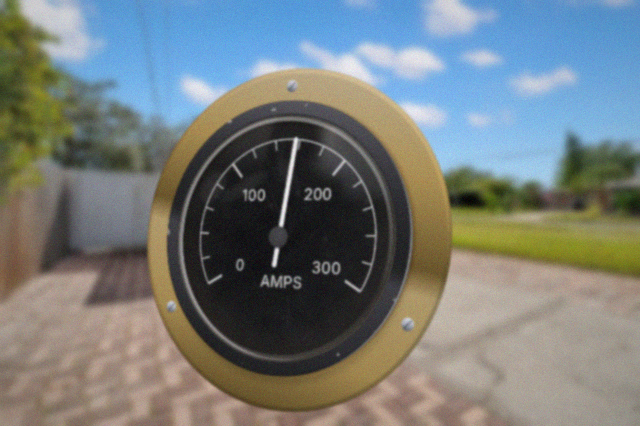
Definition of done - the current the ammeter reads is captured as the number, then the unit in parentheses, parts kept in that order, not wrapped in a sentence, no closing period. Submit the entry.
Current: 160 (A)
